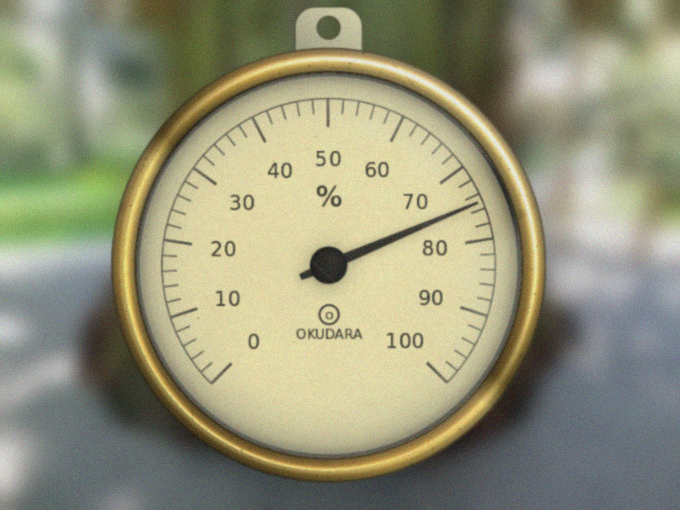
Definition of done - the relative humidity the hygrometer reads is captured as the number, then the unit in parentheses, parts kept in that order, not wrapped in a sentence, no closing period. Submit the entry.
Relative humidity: 75 (%)
